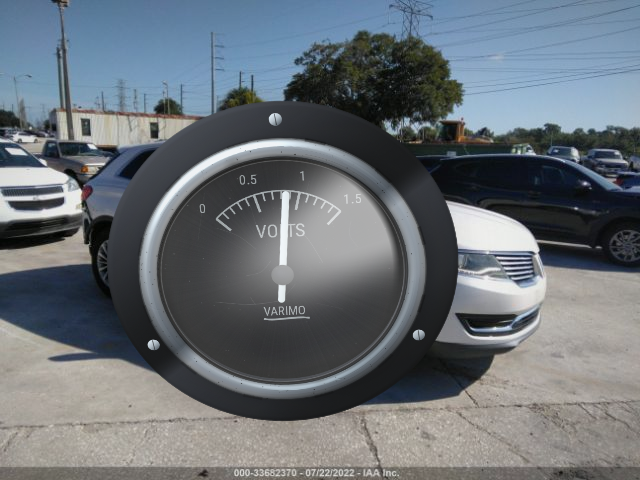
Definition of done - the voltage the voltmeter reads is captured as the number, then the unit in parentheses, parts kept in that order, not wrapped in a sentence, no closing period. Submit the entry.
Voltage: 0.85 (V)
